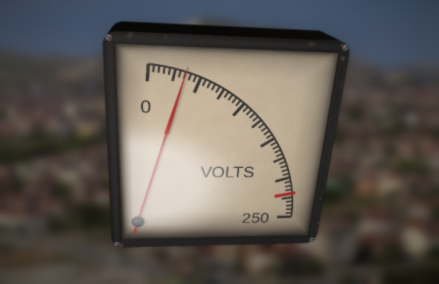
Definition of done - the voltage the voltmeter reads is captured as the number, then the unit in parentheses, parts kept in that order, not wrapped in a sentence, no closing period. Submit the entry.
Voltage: 35 (V)
